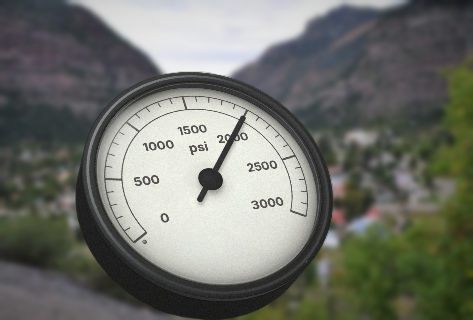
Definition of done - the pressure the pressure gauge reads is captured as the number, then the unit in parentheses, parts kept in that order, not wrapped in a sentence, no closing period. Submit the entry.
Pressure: 2000 (psi)
